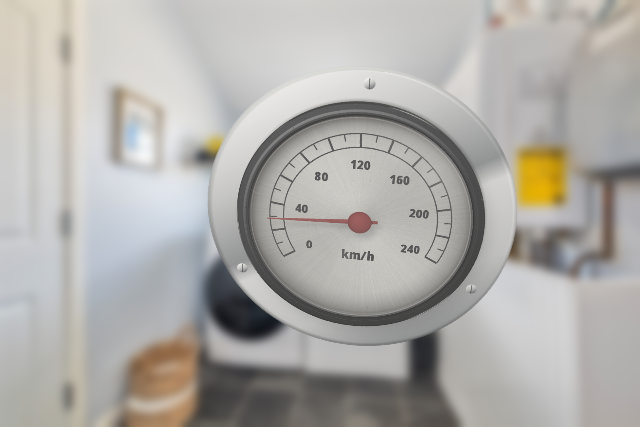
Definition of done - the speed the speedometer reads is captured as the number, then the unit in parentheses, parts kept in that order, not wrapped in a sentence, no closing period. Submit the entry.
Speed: 30 (km/h)
